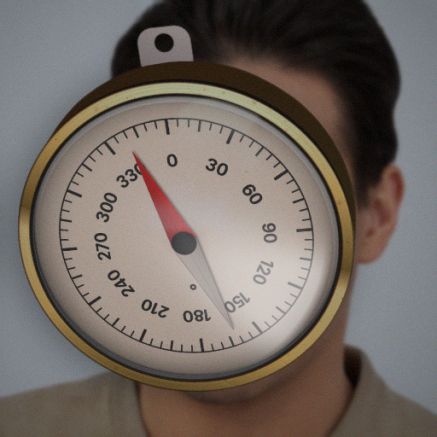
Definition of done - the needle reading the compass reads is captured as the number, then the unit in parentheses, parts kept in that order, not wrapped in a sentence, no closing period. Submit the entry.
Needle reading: 340 (°)
